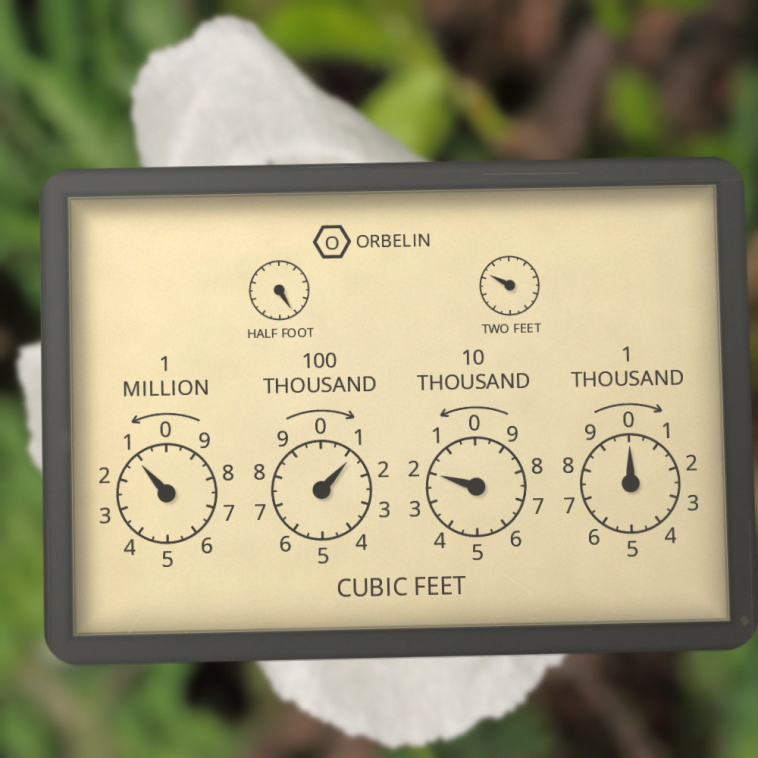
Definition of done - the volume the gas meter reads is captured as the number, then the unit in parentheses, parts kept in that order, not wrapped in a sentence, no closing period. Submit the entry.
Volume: 112000 (ft³)
